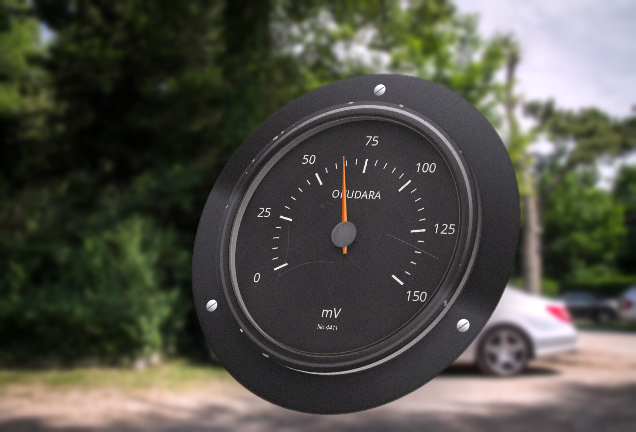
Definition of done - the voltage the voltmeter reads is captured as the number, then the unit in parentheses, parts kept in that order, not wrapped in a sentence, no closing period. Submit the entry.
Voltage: 65 (mV)
